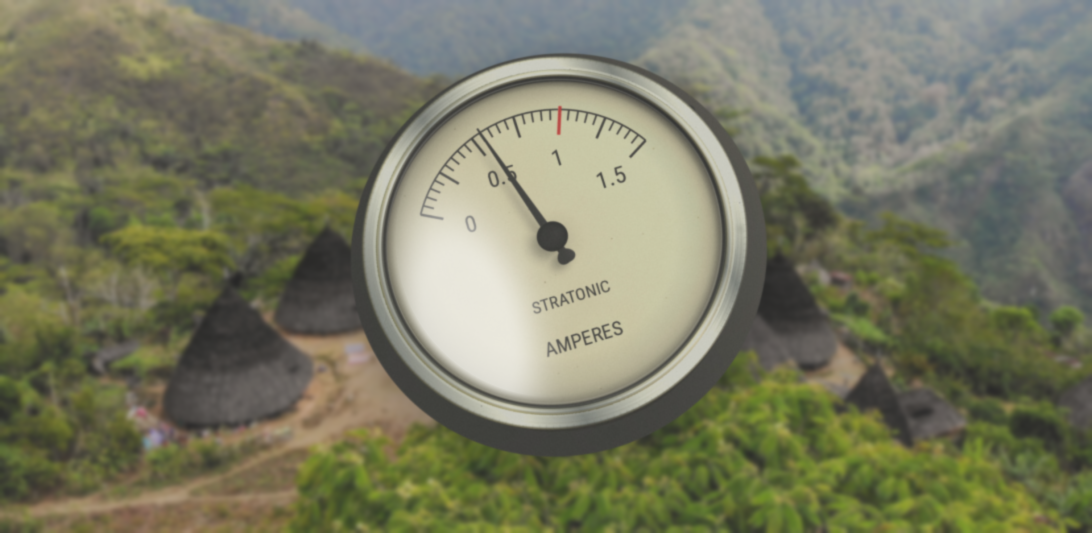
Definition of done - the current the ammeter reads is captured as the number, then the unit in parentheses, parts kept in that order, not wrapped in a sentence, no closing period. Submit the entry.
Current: 0.55 (A)
